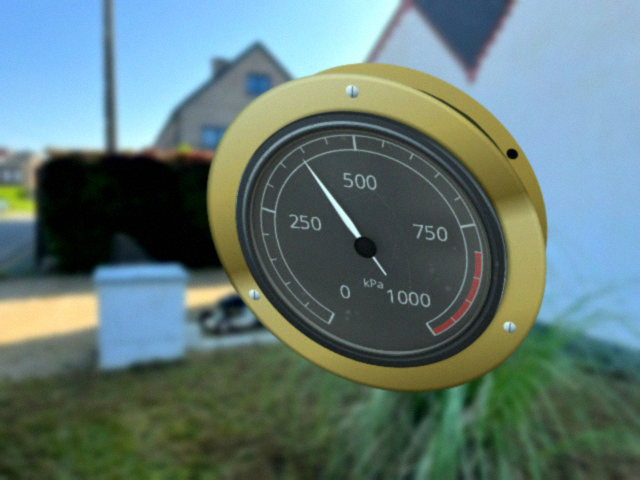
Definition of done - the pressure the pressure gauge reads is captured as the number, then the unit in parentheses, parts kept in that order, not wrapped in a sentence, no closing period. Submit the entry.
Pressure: 400 (kPa)
